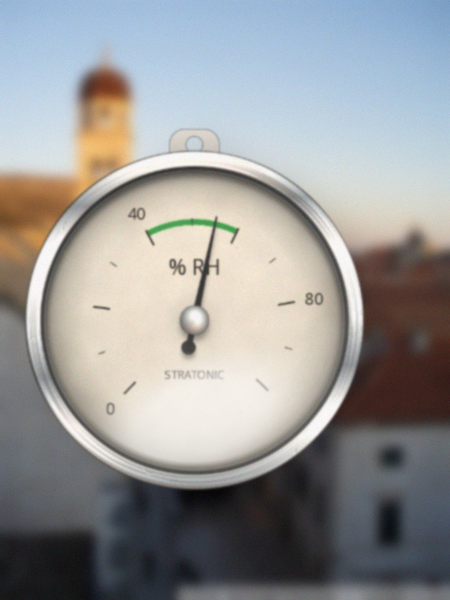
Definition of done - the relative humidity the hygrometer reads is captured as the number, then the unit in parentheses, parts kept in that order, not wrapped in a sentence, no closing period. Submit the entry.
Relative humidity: 55 (%)
